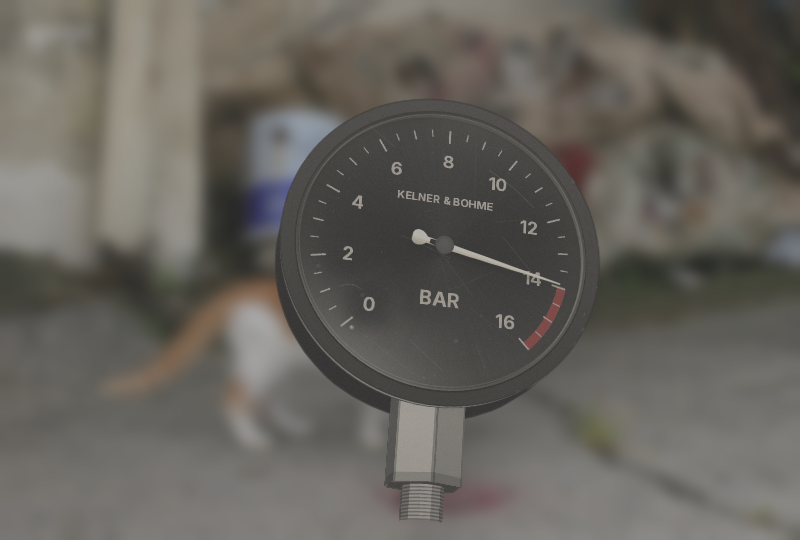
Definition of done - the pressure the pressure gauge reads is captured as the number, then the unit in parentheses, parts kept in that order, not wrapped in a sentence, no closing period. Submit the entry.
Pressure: 14 (bar)
